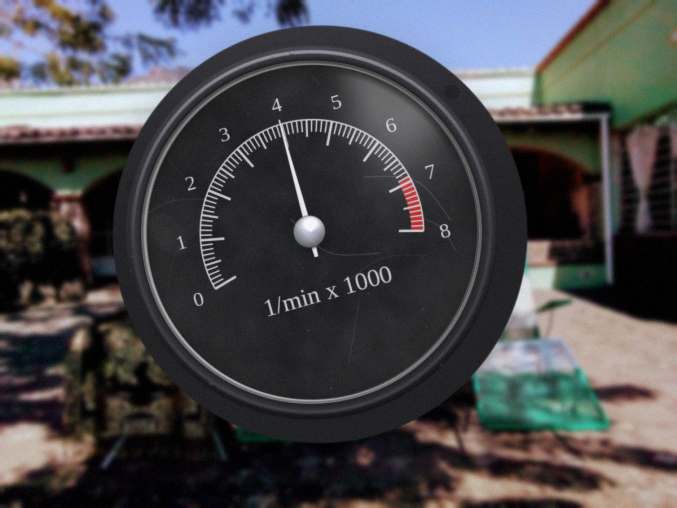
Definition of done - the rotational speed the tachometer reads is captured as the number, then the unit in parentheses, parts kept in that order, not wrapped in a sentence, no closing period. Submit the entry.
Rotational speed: 4000 (rpm)
